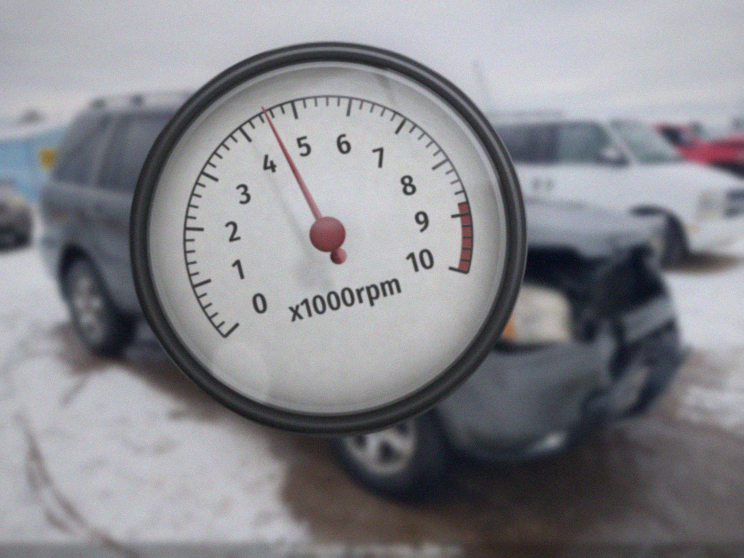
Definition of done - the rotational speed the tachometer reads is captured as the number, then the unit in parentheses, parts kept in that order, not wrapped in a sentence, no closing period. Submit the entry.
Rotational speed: 4500 (rpm)
